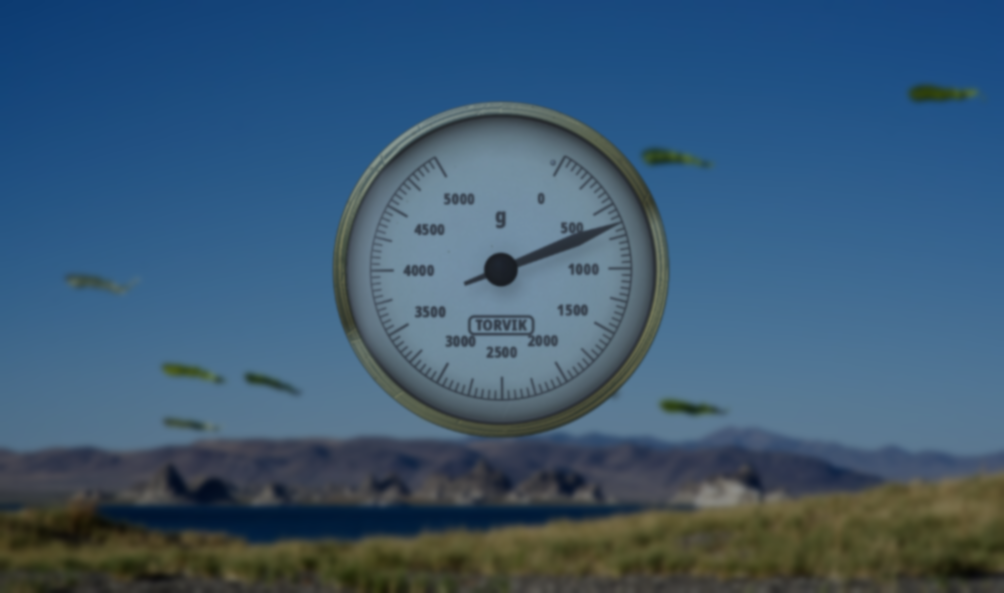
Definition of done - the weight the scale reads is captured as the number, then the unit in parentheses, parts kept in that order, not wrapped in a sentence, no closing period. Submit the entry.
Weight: 650 (g)
